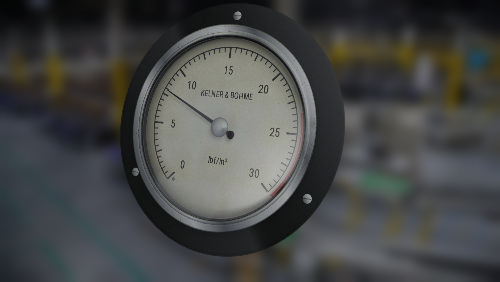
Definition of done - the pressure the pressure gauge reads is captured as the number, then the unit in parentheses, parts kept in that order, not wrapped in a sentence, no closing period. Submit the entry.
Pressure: 8 (psi)
